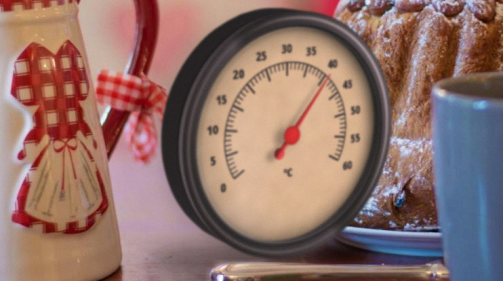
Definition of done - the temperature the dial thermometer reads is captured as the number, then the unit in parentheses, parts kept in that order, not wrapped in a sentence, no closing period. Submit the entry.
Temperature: 40 (°C)
